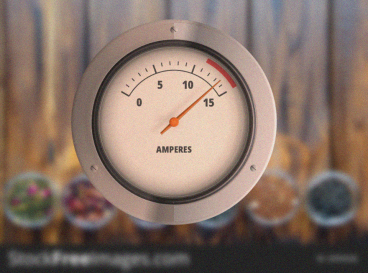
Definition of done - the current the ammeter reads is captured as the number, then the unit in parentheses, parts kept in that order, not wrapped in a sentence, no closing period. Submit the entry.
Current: 13.5 (A)
